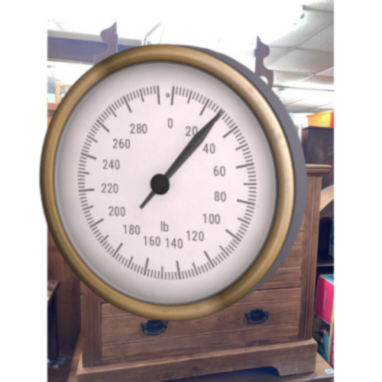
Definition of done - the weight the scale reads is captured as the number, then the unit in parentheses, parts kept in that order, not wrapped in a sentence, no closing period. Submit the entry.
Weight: 30 (lb)
